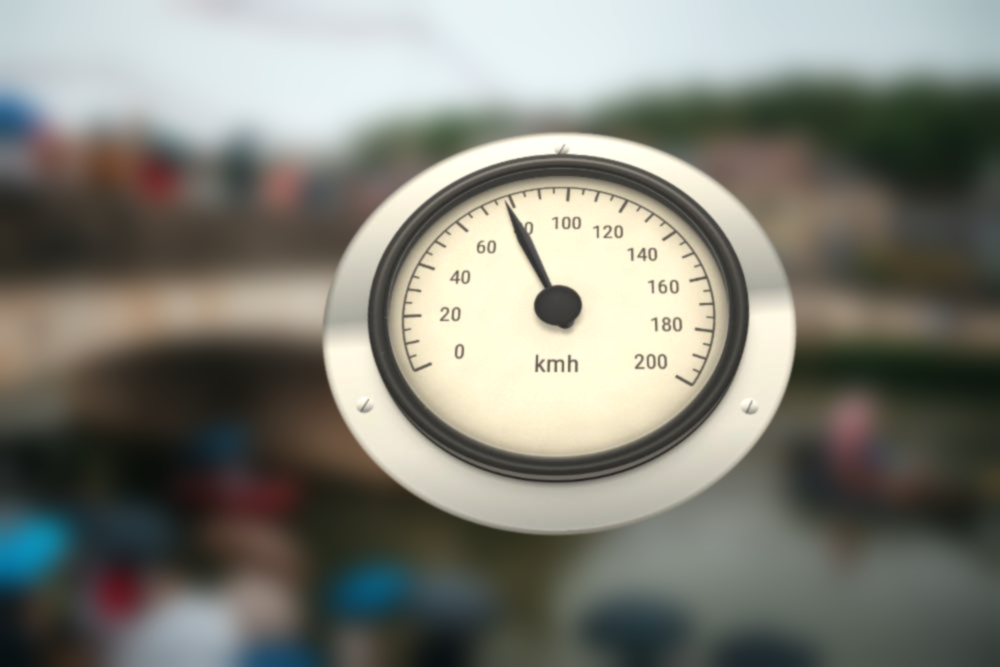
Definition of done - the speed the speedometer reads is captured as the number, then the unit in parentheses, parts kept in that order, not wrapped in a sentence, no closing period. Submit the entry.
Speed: 77.5 (km/h)
